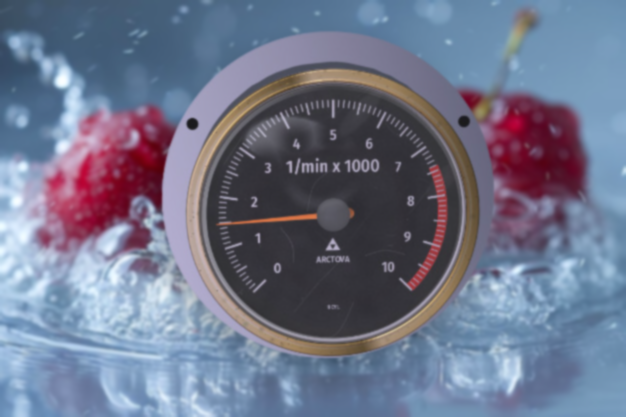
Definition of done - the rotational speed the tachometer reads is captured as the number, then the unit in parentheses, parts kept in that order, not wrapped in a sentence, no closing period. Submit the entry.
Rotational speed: 1500 (rpm)
